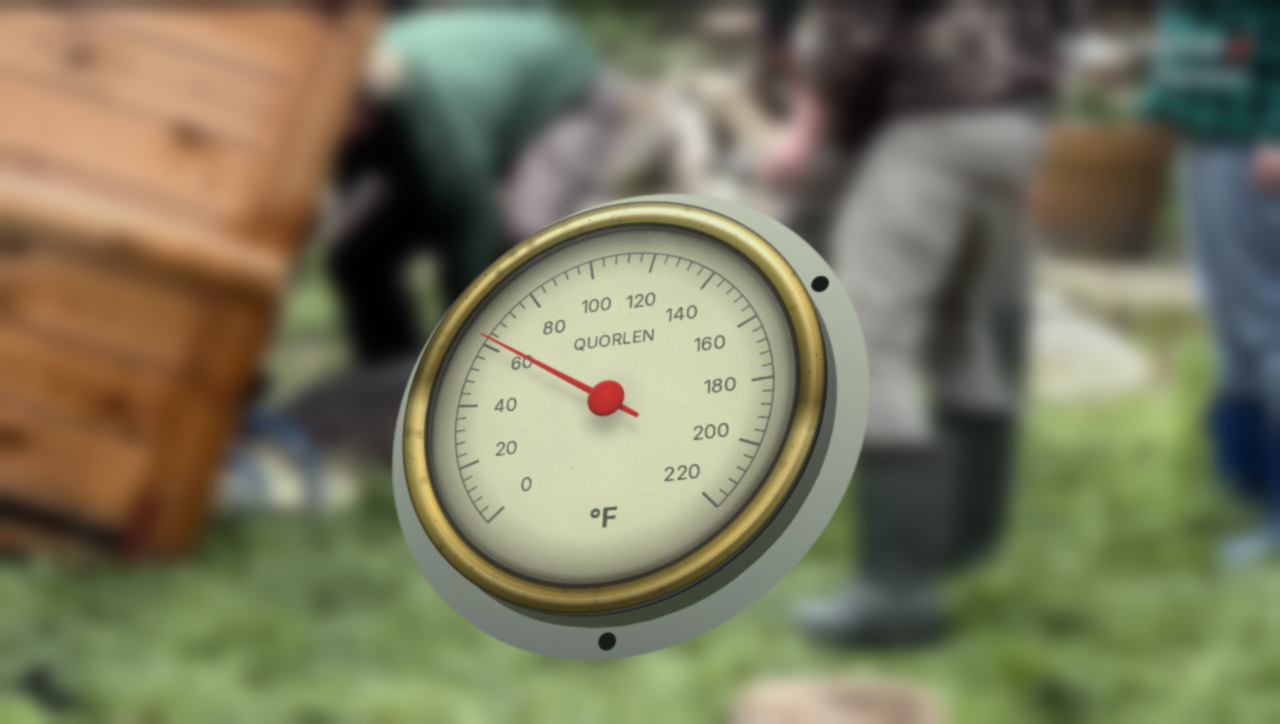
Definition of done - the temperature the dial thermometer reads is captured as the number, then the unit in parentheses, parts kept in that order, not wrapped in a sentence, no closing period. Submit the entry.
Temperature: 62 (°F)
